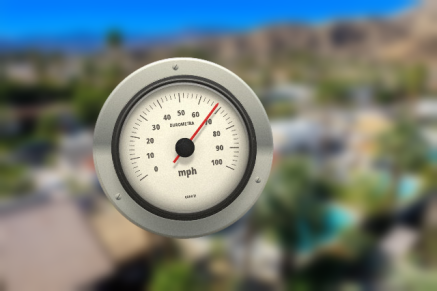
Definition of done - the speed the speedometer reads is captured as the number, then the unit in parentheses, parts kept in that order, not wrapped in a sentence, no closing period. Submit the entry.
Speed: 68 (mph)
